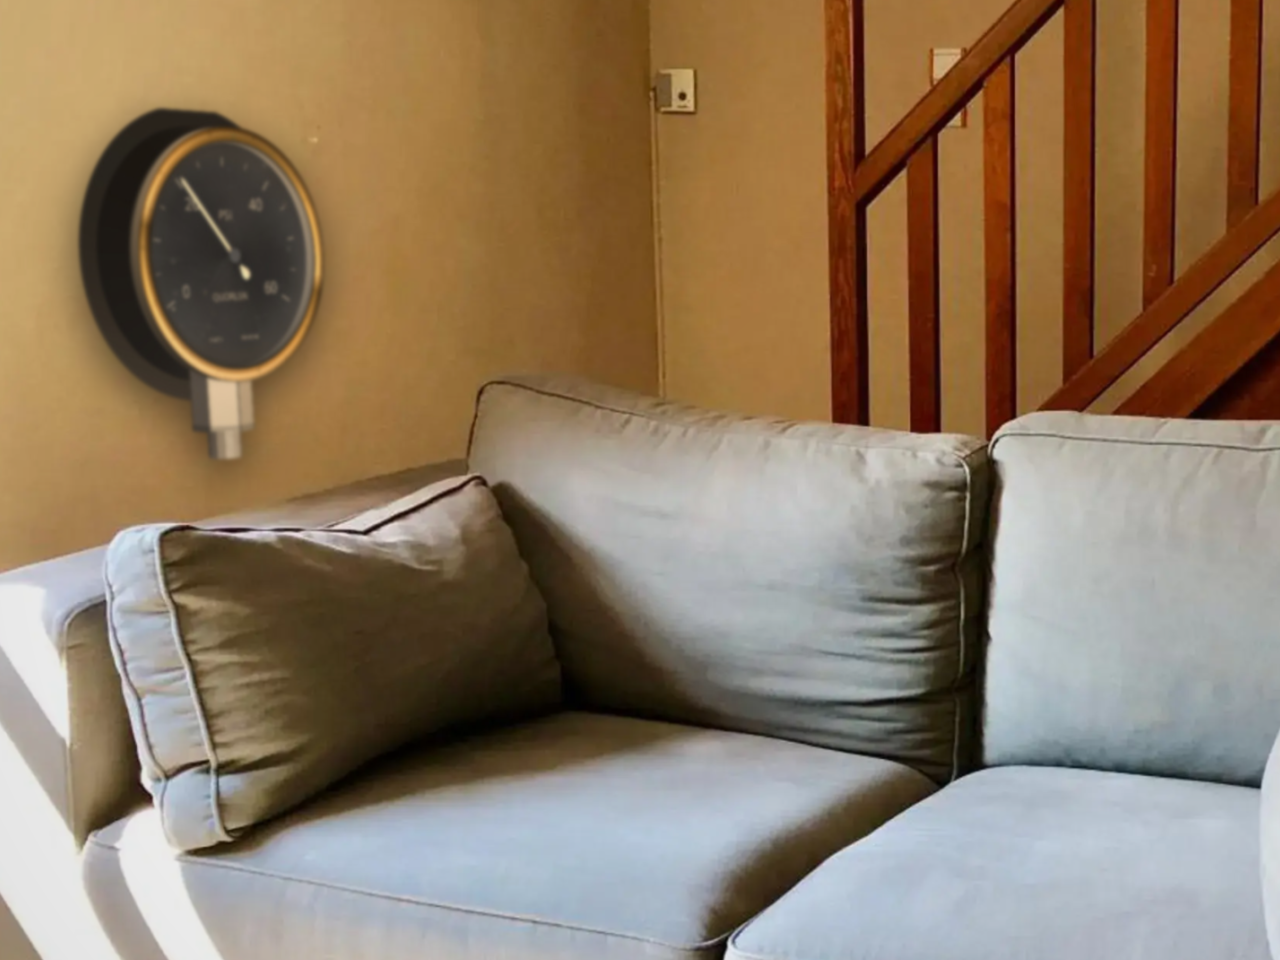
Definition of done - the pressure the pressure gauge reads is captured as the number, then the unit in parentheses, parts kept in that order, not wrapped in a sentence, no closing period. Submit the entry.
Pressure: 20 (psi)
